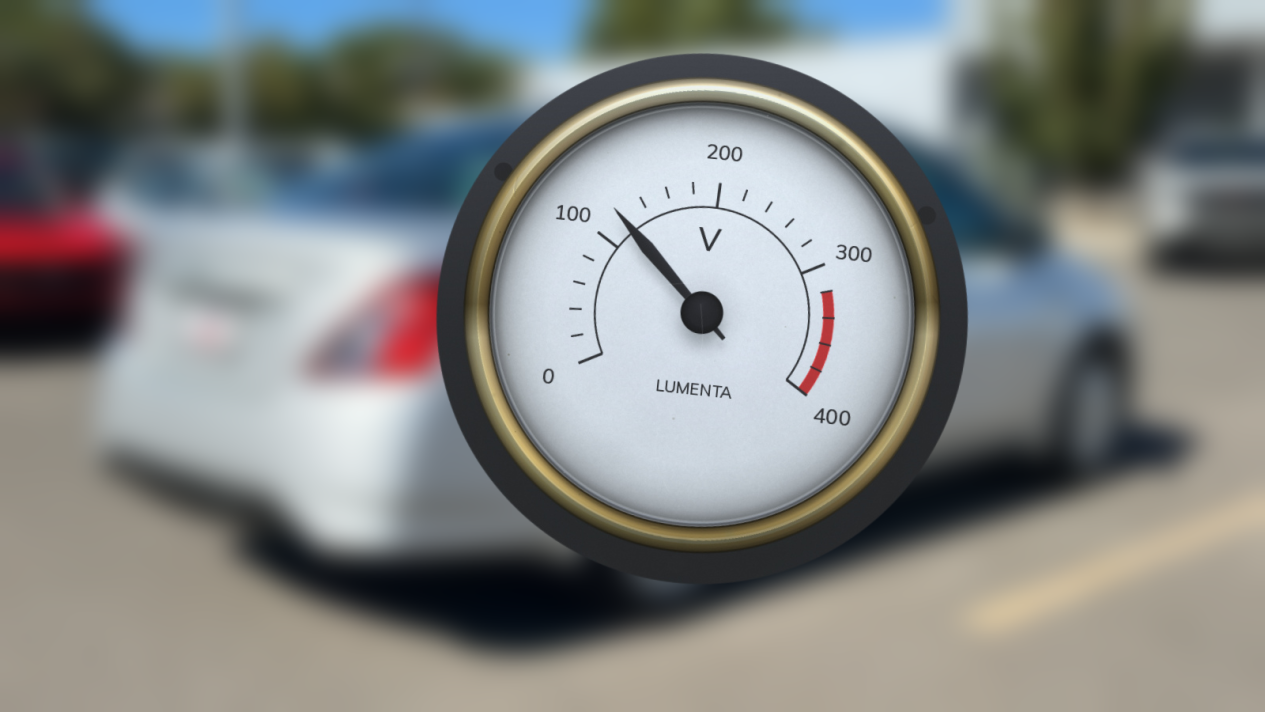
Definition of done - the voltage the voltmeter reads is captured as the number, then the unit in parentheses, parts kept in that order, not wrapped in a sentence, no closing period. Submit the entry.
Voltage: 120 (V)
